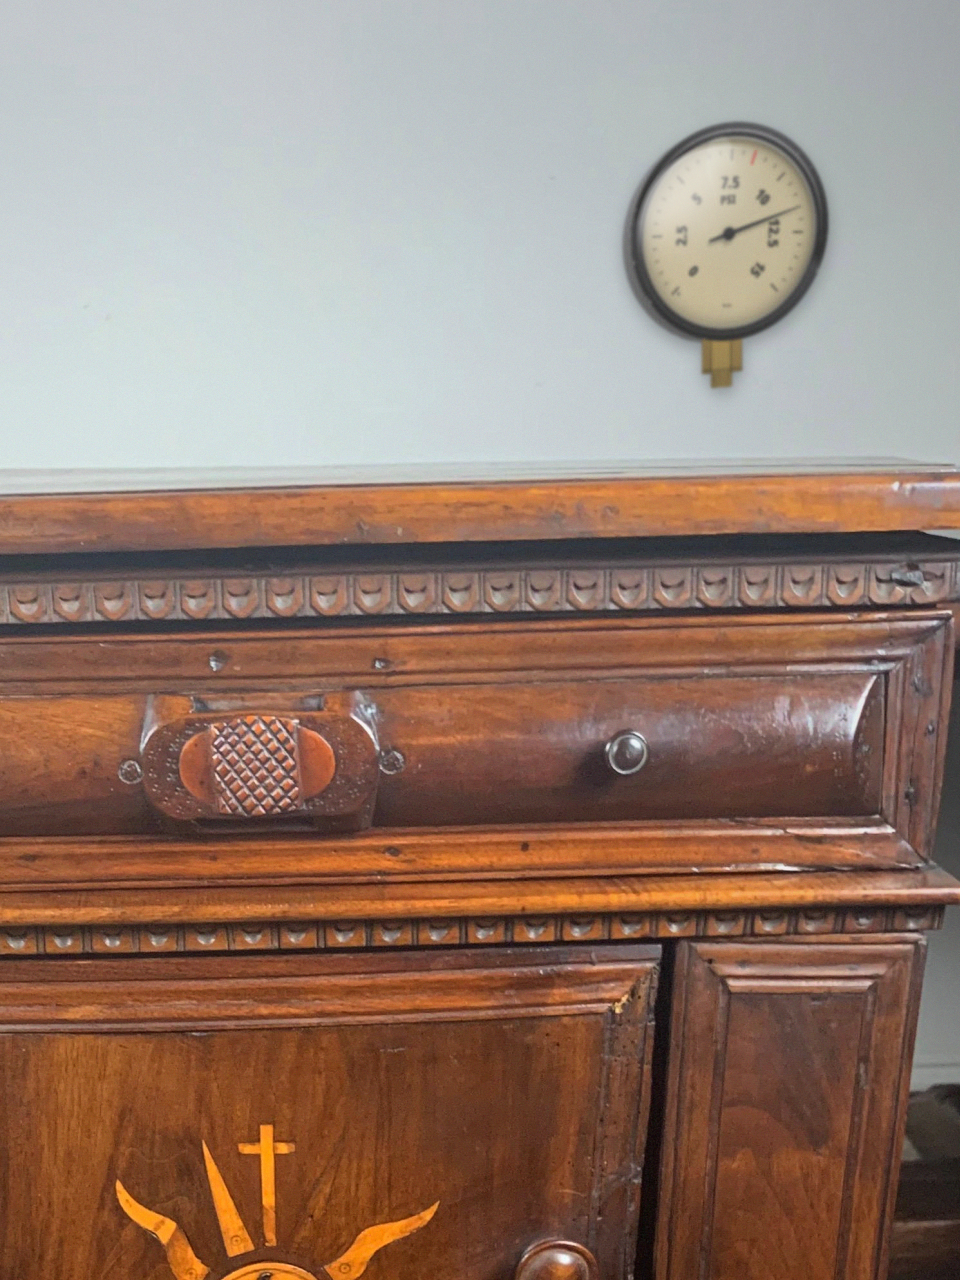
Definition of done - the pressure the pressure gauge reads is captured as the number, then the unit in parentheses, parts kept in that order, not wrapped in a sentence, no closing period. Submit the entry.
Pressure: 11.5 (psi)
